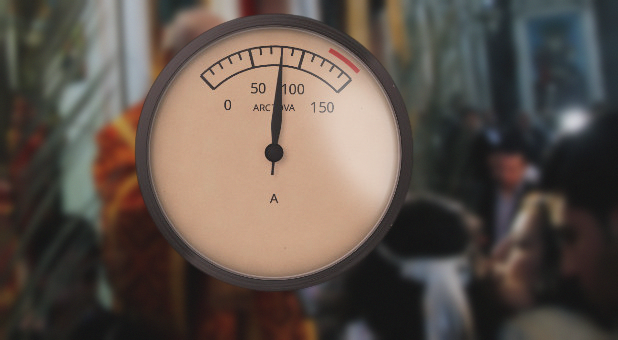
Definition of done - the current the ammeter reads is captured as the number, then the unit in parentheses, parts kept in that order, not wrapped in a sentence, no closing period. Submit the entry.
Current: 80 (A)
